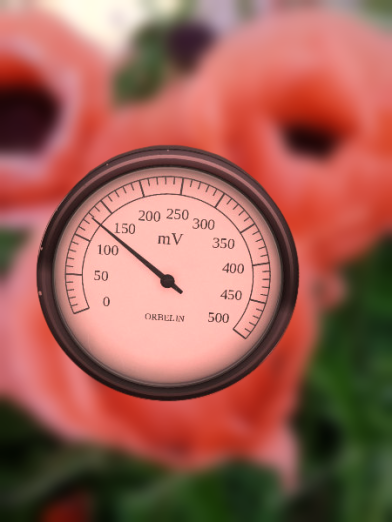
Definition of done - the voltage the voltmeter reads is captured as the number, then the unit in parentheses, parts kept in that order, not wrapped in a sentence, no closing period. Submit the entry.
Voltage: 130 (mV)
